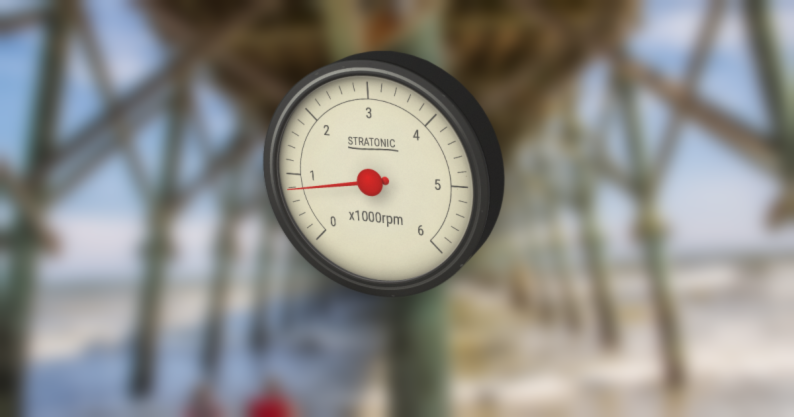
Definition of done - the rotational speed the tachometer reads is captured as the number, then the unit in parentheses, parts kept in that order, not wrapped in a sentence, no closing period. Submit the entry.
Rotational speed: 800 (rpm)
